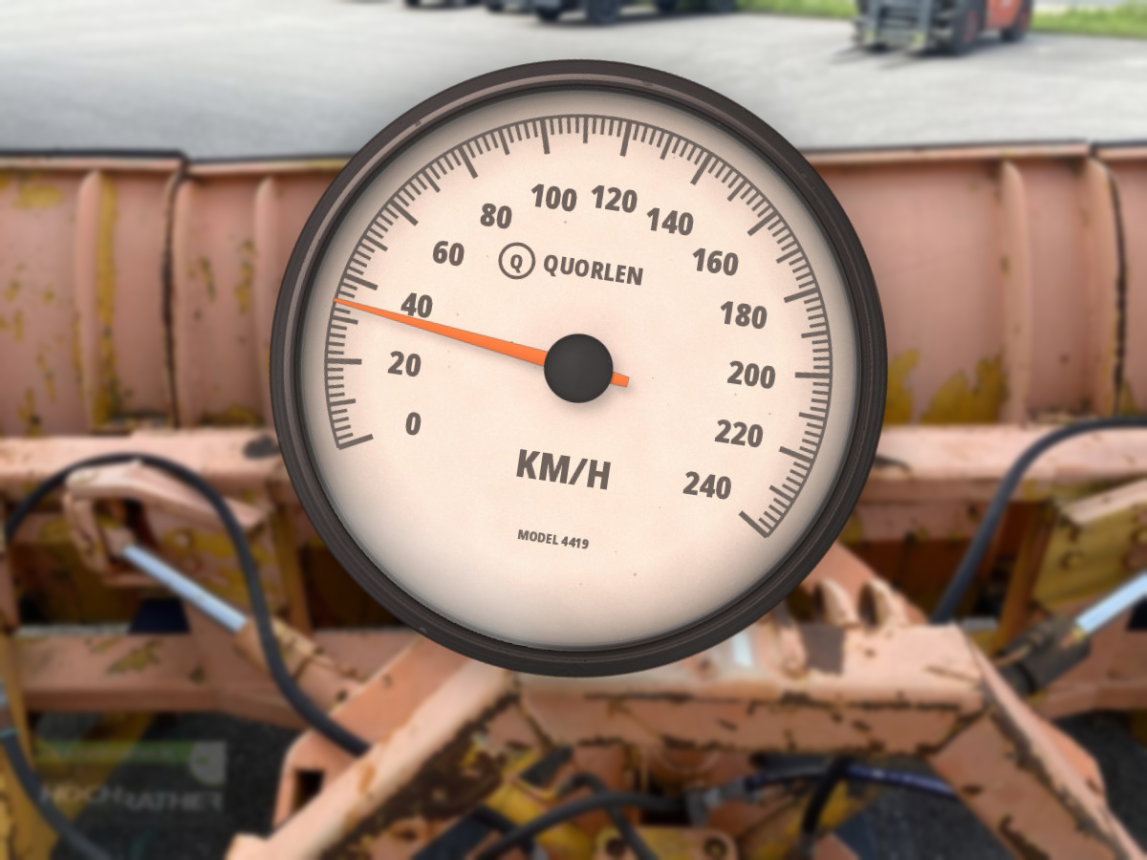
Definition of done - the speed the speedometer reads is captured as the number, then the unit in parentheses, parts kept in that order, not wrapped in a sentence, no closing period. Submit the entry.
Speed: 34 (km/h)
